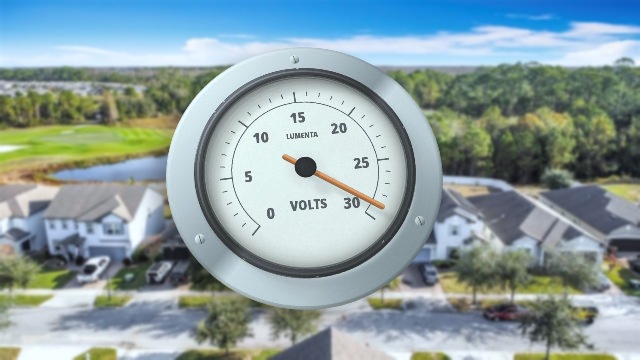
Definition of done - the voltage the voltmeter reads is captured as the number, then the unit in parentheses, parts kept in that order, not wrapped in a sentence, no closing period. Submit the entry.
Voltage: 29 (V)
